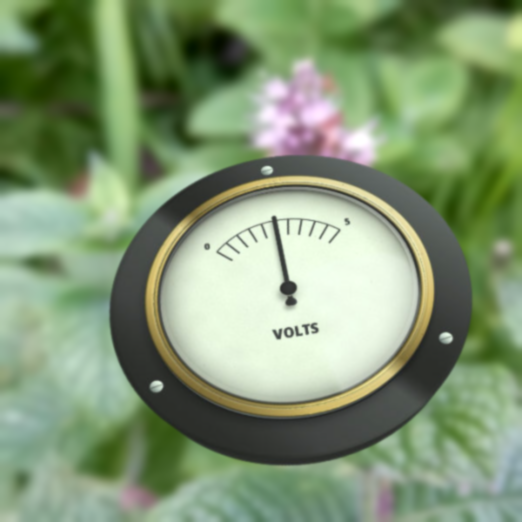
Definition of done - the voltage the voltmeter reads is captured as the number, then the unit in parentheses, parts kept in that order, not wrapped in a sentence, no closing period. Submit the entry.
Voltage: 2.5 (V)
